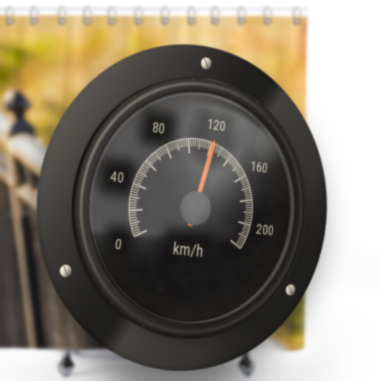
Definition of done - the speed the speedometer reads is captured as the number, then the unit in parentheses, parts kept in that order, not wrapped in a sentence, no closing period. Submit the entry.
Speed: 120 (km/h)
